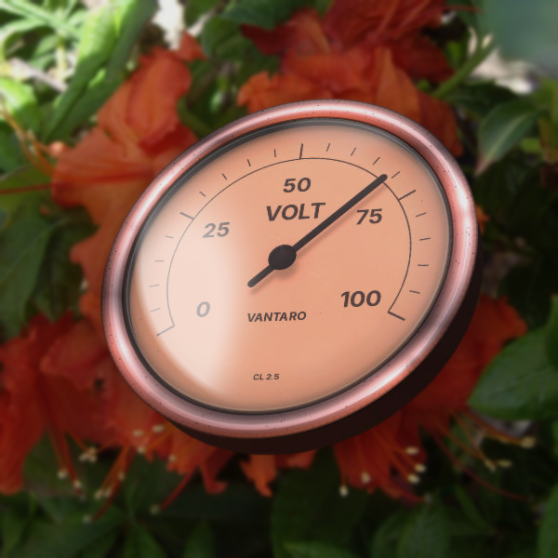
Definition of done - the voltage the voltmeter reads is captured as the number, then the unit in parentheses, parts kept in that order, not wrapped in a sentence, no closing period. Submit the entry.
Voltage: 70 (V)
